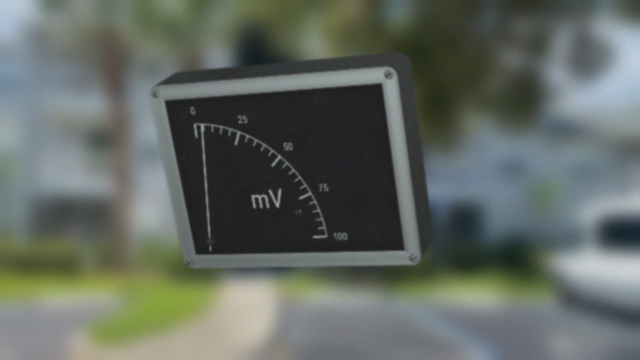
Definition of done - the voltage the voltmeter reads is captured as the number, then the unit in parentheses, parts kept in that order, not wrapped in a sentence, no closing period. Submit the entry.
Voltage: 5 (mV)
